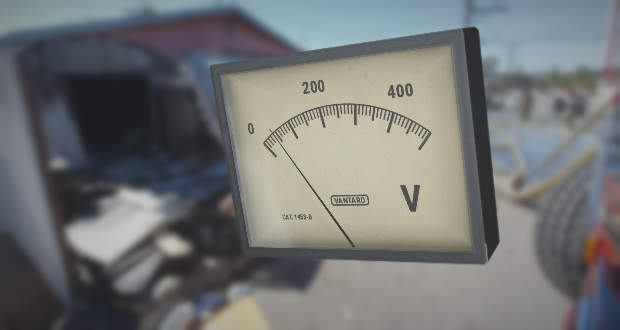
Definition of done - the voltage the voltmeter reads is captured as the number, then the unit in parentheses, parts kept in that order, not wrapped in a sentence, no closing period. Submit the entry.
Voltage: 50 (V)
